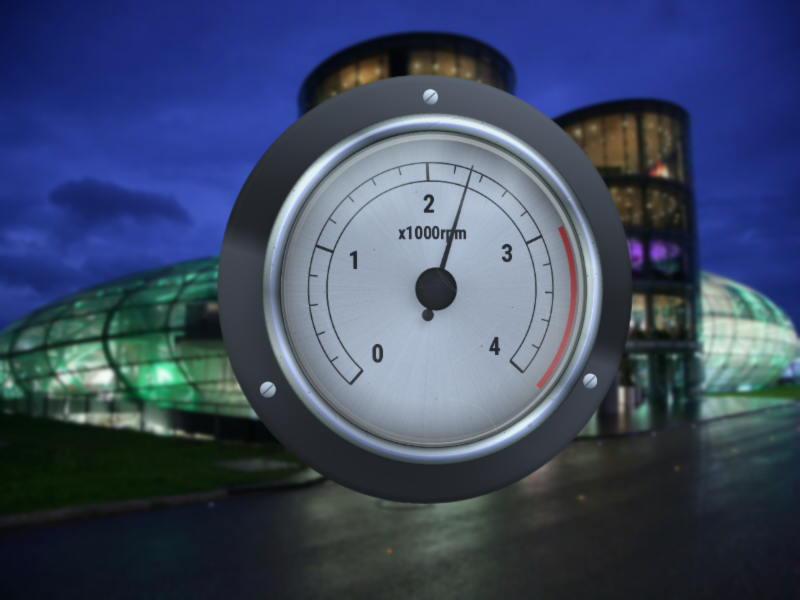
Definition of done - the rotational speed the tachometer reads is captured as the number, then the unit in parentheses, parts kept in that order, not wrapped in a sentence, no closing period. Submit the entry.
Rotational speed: 2300 (rpm)
